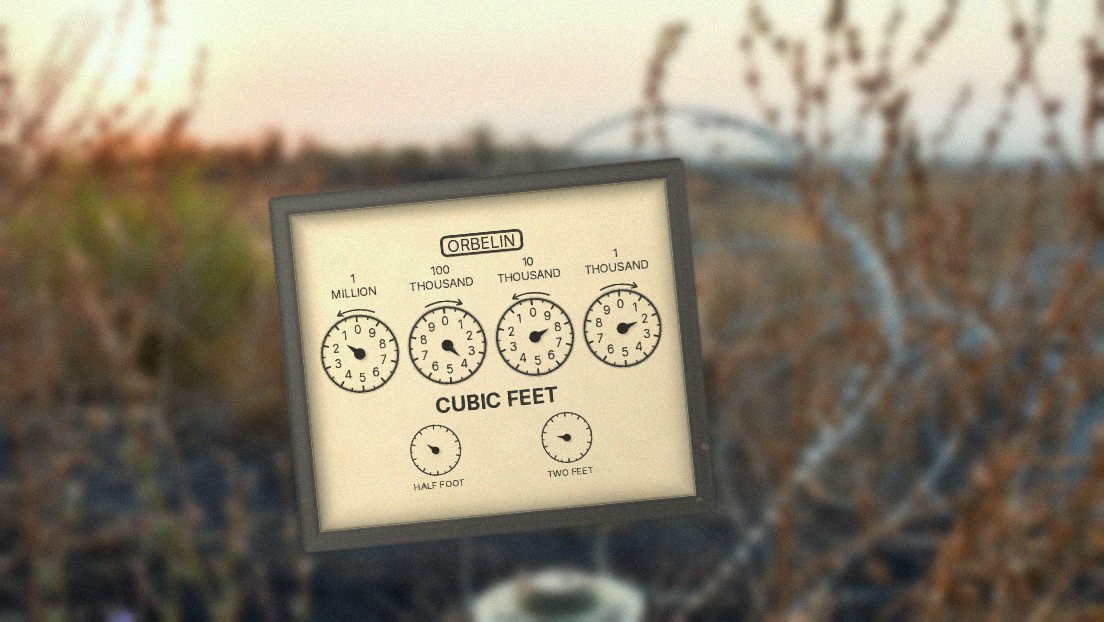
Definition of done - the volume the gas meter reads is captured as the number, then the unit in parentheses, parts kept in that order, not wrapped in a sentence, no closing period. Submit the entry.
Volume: 138200 (ft³)
